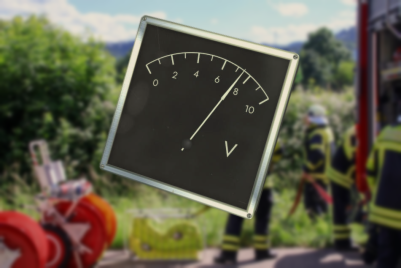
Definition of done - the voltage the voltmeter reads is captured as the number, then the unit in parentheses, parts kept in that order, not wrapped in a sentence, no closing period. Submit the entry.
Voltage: 7.5 (V)
